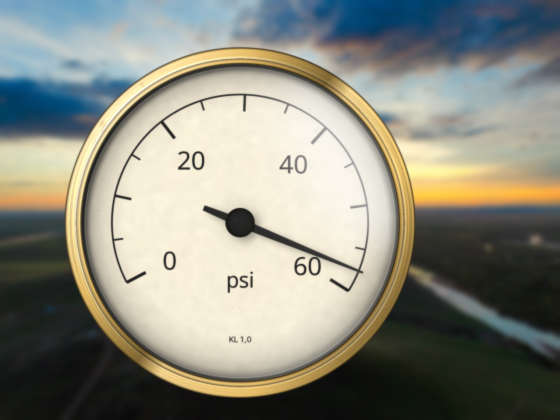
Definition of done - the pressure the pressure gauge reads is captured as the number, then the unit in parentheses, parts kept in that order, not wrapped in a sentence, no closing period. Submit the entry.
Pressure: 57.5 (psi)
